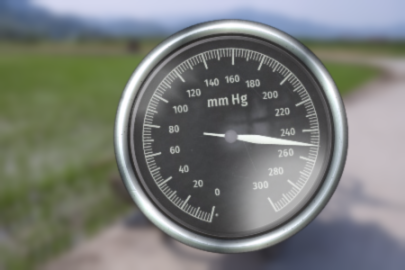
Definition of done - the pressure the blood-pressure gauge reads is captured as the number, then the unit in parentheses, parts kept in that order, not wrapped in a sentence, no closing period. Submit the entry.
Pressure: 250 (mmHg)
